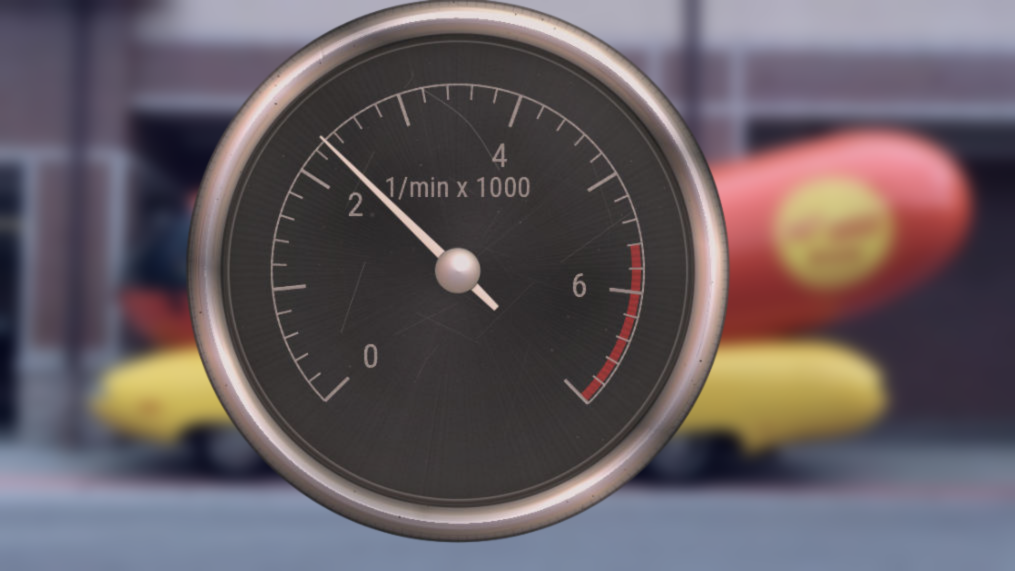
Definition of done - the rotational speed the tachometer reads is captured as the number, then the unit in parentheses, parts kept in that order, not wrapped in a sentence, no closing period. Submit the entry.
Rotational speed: 2300 (rpm)
